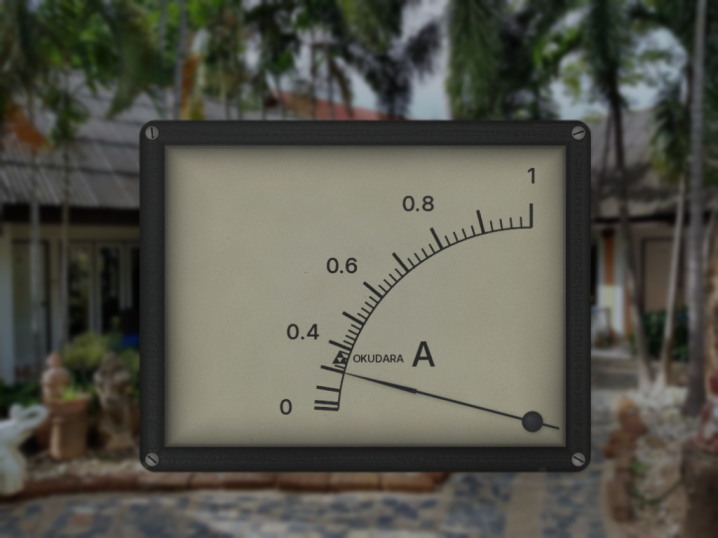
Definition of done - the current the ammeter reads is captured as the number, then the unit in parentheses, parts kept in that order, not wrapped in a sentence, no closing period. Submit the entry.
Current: 0.3 (A)
